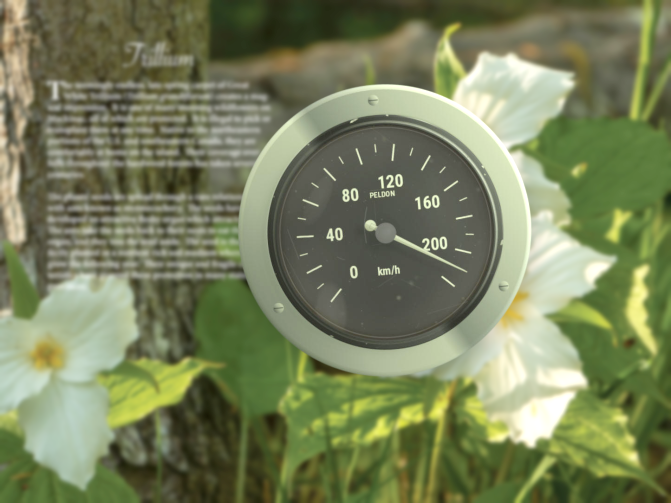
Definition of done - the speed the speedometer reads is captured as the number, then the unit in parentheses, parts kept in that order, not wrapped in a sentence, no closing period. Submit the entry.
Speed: 210 (km/h)
